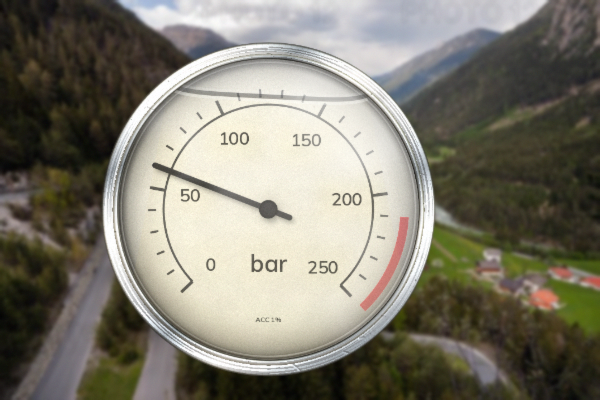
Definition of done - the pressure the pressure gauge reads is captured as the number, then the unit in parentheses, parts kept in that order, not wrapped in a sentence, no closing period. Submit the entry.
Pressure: 60 (bar)
